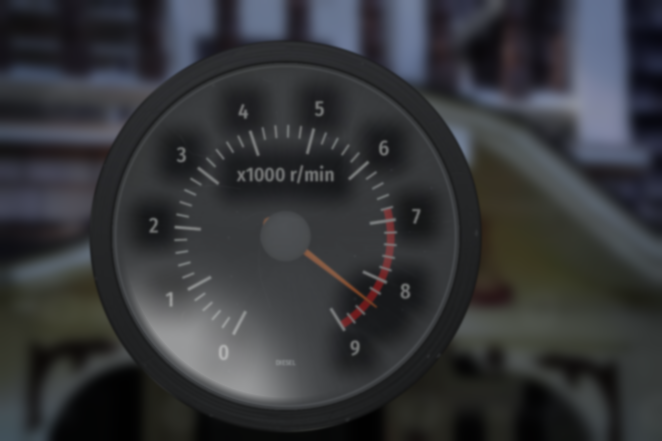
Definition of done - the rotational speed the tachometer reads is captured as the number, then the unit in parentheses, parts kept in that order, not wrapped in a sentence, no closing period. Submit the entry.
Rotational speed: 8400 (rpm)
